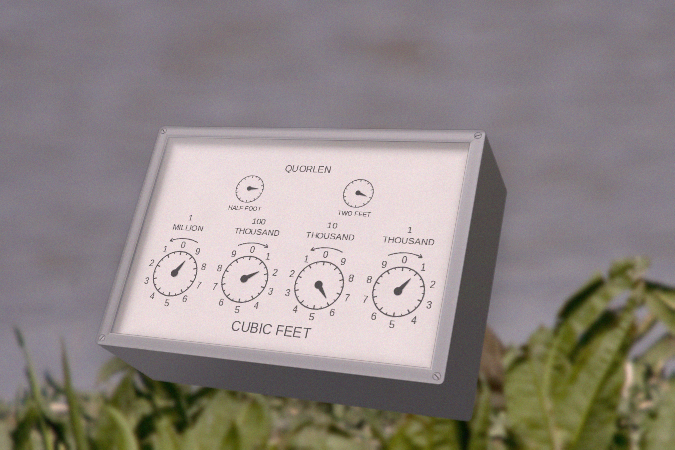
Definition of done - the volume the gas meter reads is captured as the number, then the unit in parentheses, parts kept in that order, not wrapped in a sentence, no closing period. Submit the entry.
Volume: 916100 (ft³)
